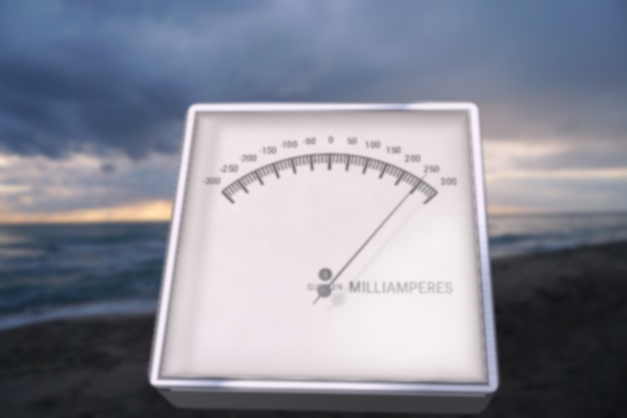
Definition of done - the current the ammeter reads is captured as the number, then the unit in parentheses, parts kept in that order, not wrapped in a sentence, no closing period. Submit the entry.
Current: 250 (mA)
